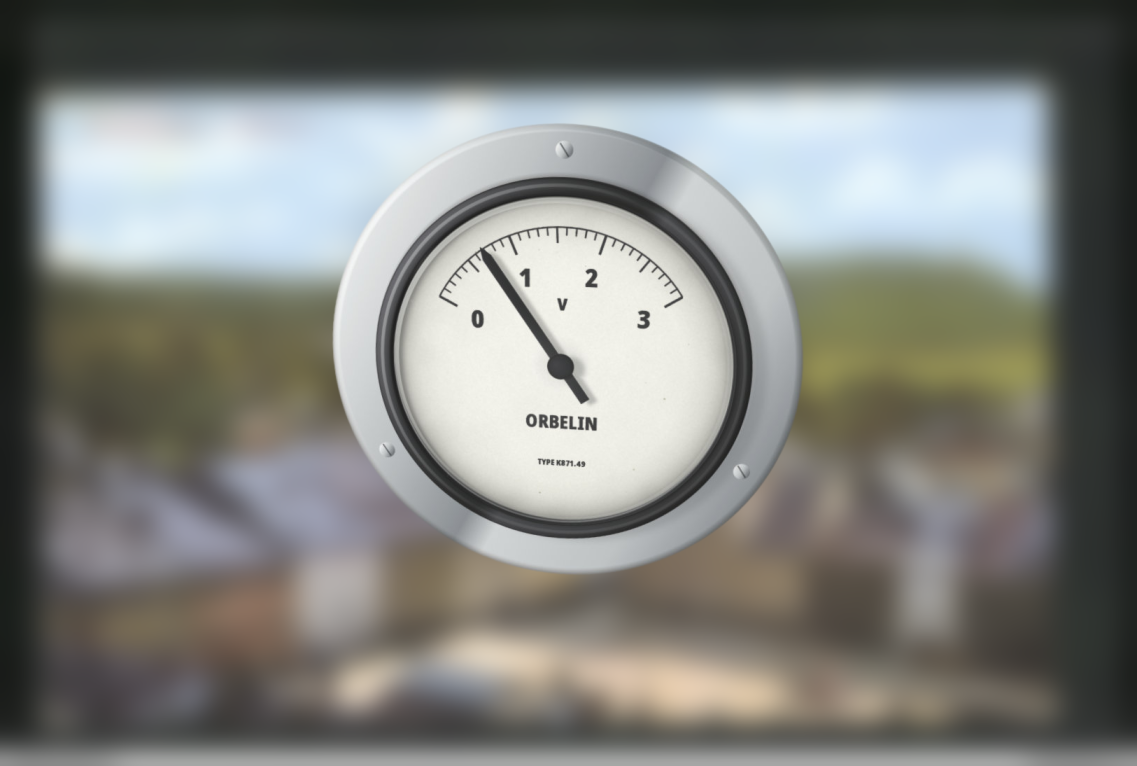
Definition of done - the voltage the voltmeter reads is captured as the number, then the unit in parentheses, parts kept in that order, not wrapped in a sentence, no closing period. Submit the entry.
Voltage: 0.7 (V)
